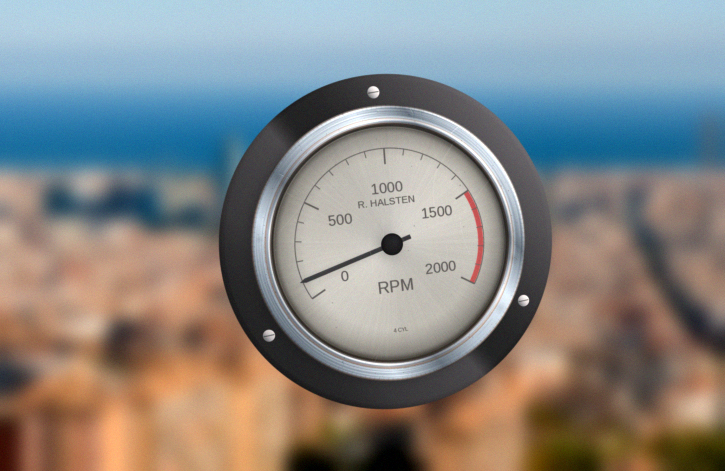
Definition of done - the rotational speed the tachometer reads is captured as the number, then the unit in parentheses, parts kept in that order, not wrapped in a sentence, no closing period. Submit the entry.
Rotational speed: 100 (rpm)
